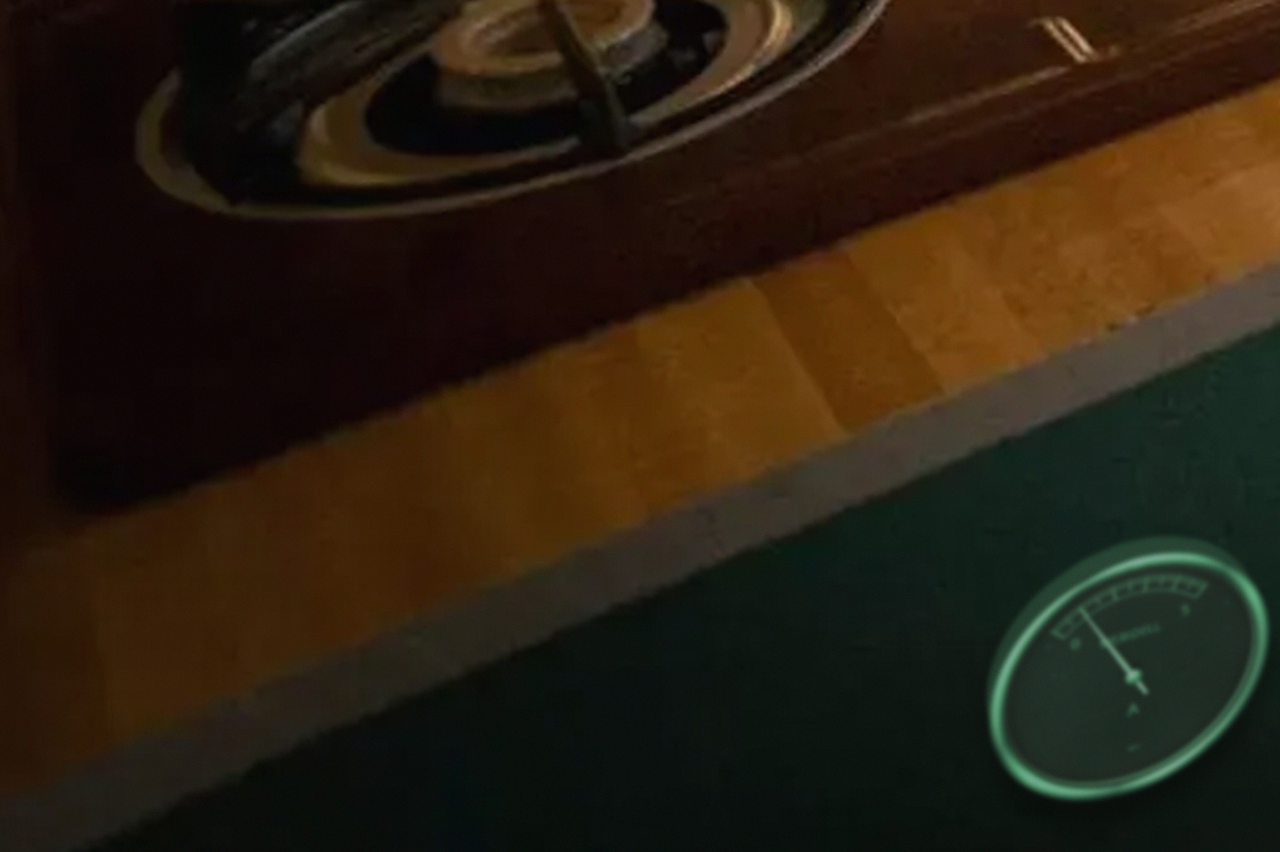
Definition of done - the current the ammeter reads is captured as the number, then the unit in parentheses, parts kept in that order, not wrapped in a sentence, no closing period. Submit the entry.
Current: 1 (A)
